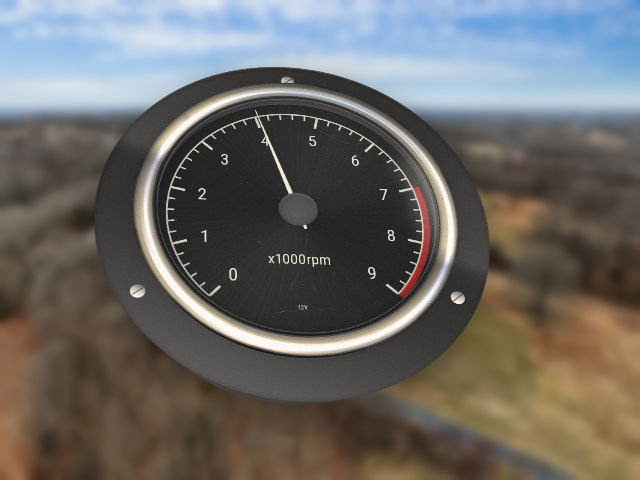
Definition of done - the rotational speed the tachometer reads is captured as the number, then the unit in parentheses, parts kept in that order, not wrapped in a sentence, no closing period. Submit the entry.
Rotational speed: 4000 (rpm)
